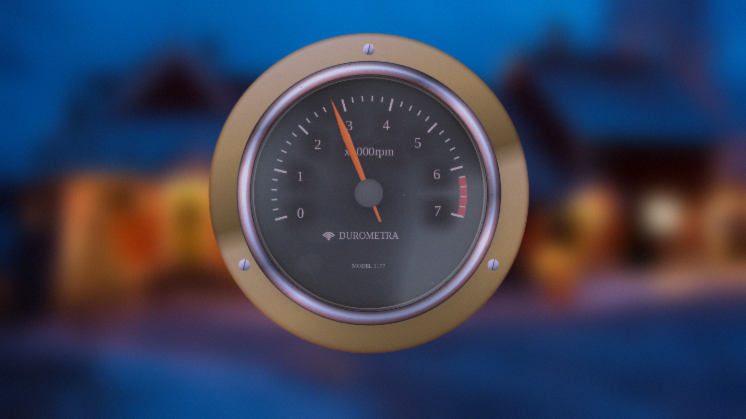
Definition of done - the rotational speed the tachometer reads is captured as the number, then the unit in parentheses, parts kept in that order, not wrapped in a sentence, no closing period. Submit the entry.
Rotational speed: 2800 (rpm)
